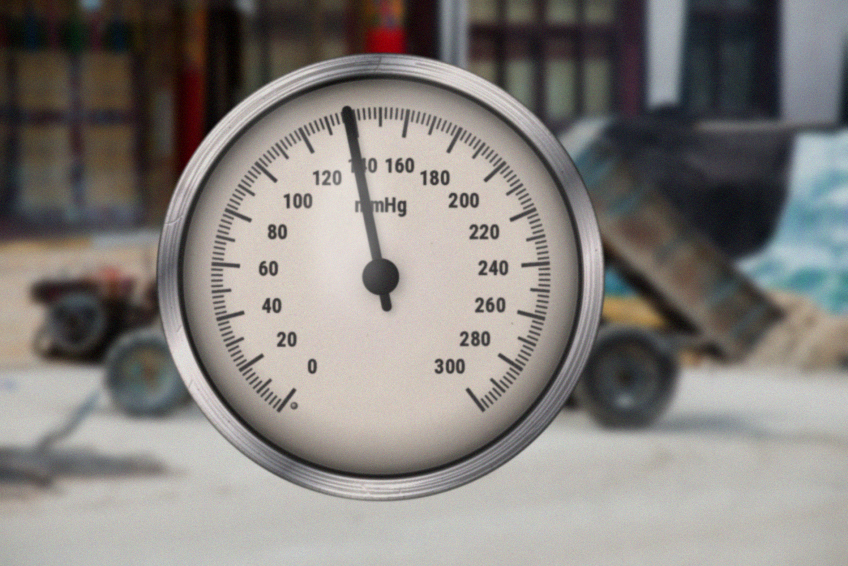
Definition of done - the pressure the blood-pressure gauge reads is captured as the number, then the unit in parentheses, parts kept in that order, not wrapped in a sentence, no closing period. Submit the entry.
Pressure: 138 (mmHg)
